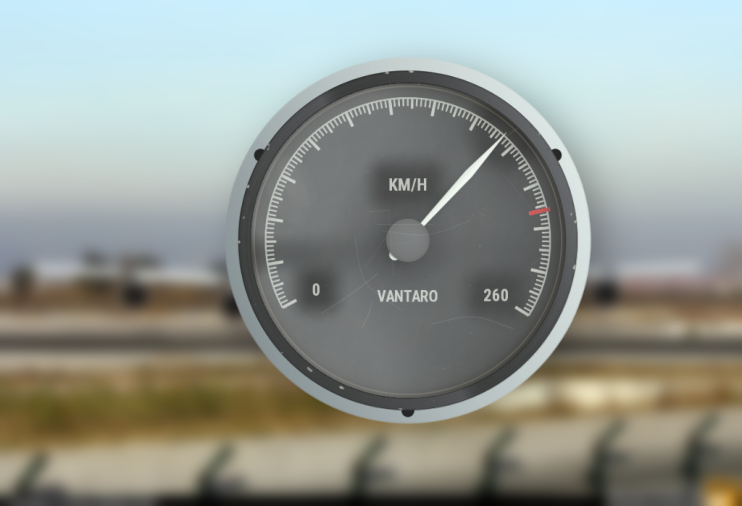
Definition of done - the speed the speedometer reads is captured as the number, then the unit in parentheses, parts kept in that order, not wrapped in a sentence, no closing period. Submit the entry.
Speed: 174 (km/h)
